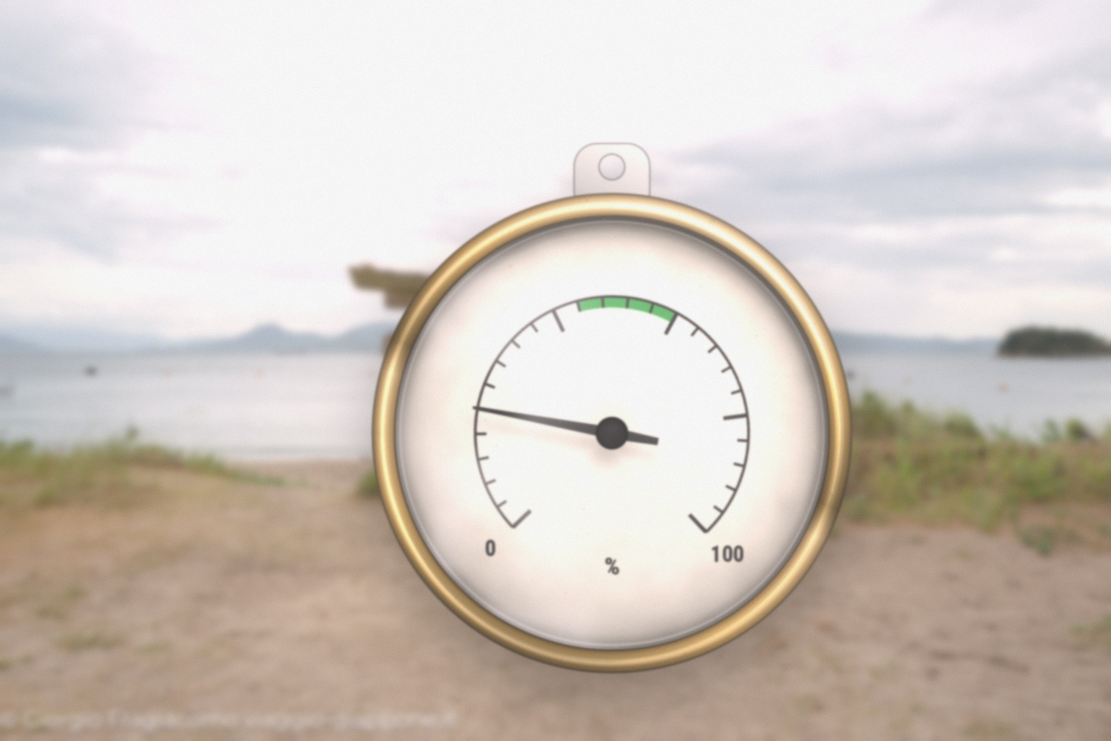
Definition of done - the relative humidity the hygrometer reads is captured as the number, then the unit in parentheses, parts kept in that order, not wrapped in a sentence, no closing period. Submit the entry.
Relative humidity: 20 (%)
